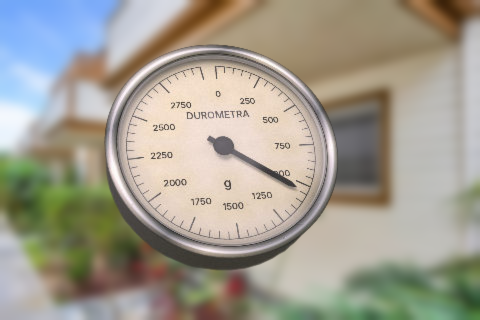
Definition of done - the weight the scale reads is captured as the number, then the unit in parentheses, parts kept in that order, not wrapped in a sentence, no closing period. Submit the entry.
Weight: 1050 (g)
